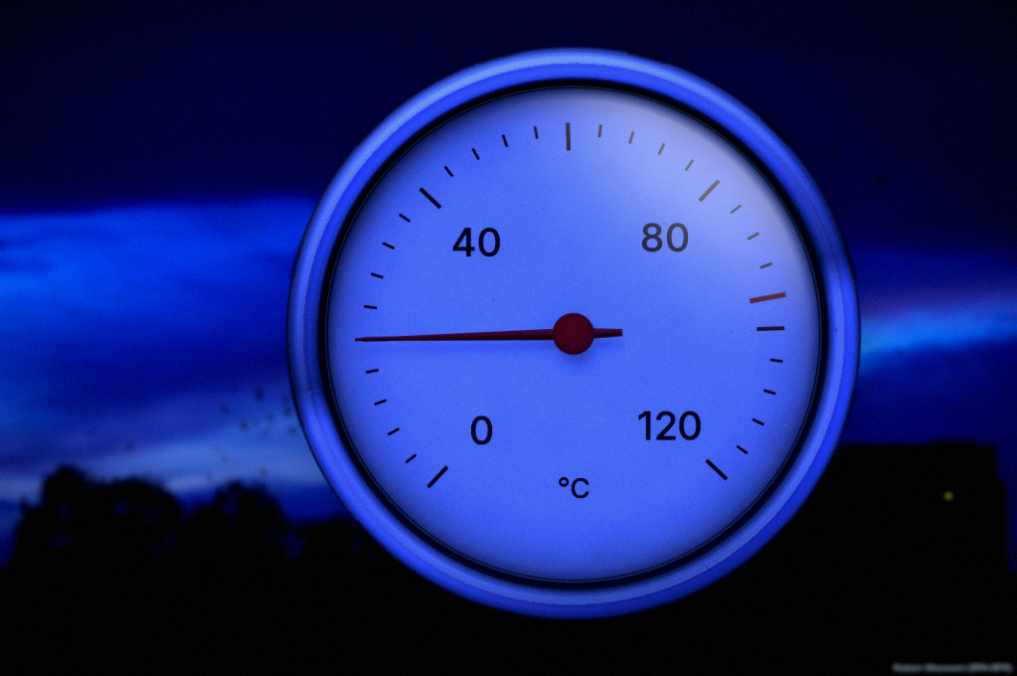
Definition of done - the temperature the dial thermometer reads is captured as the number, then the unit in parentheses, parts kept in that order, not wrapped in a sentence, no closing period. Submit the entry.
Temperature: 20 (°C)
